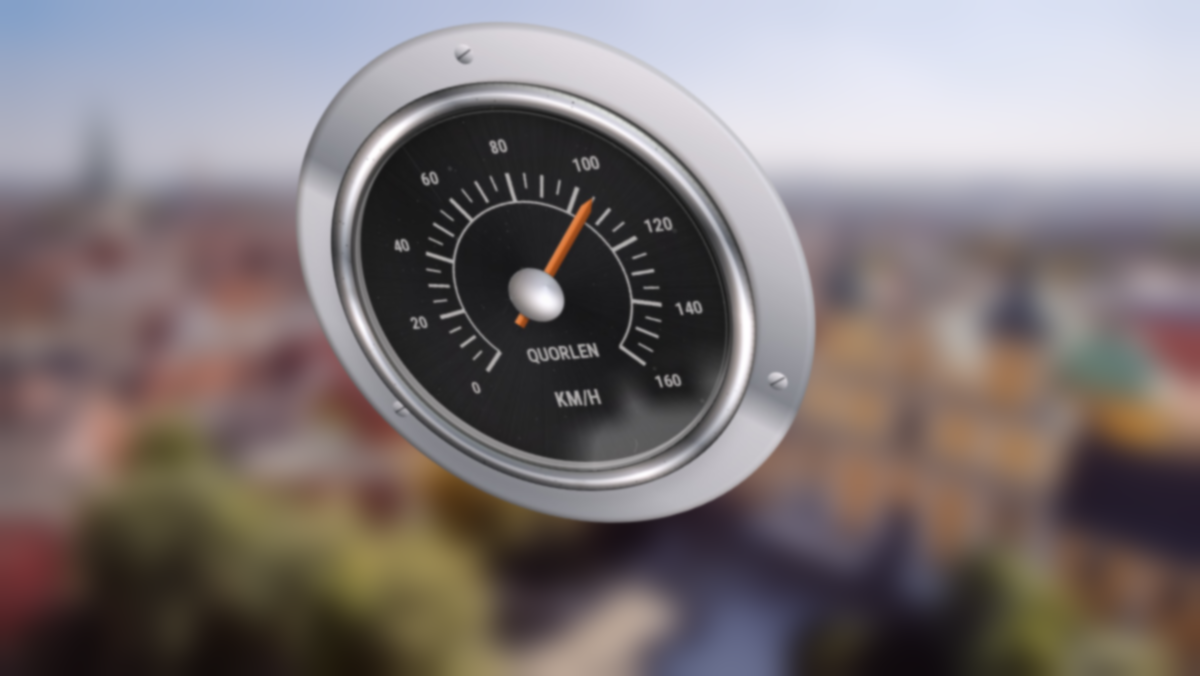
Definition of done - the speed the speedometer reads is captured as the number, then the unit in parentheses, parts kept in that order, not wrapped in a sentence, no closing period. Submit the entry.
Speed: 105 (km/h)
